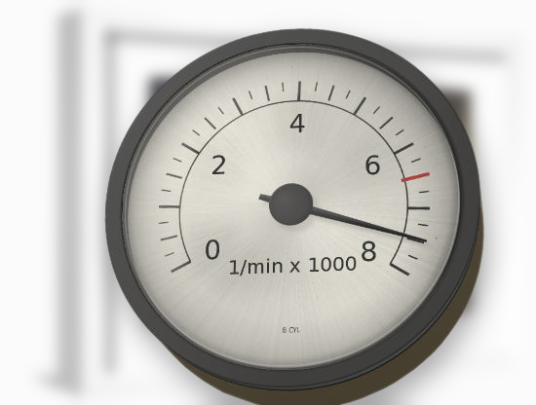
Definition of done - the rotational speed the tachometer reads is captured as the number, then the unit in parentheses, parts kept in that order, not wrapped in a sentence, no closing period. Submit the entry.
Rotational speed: 7500 (rpm)
